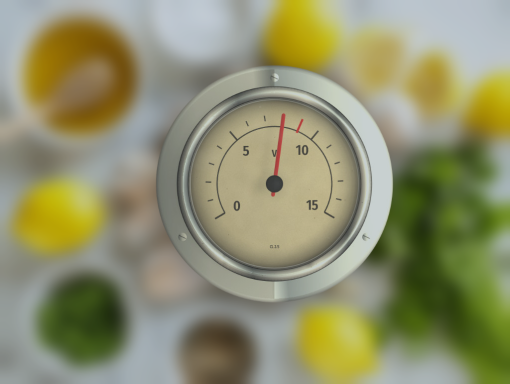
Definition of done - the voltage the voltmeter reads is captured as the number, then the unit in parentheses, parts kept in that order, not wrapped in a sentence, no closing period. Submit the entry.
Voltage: 8 (V)
